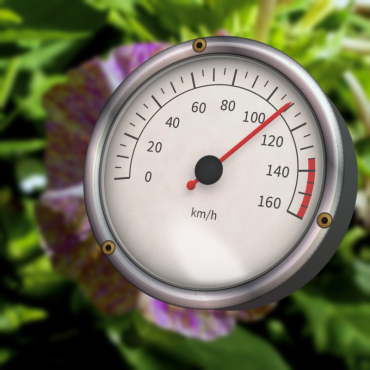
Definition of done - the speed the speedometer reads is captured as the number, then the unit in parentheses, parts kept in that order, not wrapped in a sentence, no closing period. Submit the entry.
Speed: 110 (km/h)
